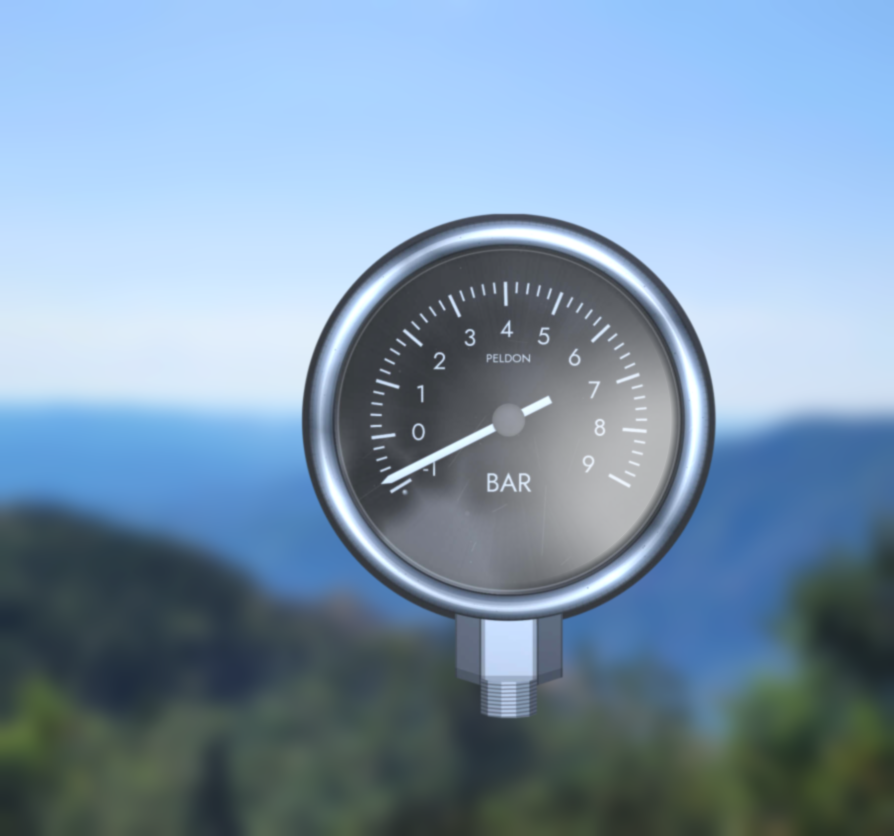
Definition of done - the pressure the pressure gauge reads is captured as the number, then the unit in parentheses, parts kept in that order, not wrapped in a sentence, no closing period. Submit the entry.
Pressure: -0.8 (bar)
